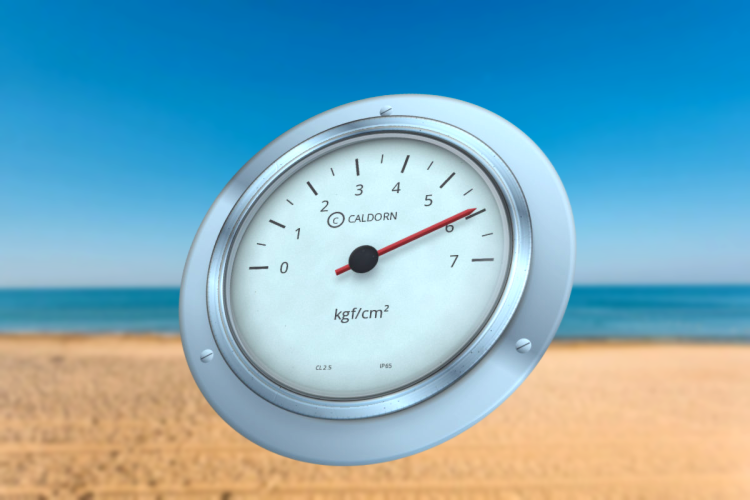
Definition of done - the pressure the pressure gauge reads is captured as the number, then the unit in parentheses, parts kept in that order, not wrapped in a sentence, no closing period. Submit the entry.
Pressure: 6 (kg/cm²)
